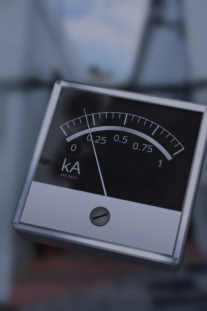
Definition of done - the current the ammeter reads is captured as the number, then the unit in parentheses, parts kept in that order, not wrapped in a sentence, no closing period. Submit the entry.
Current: 0.2 (kA)
